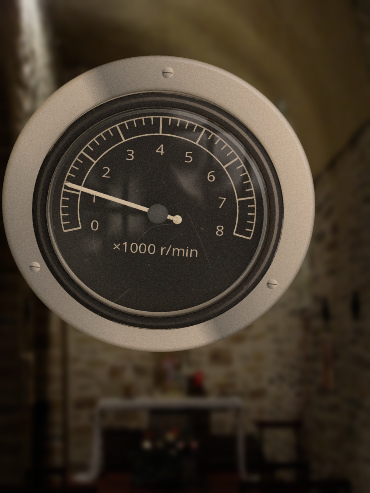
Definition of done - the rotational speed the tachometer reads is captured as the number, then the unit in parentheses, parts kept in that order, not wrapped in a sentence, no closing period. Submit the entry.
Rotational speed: 1200 (rpm)
